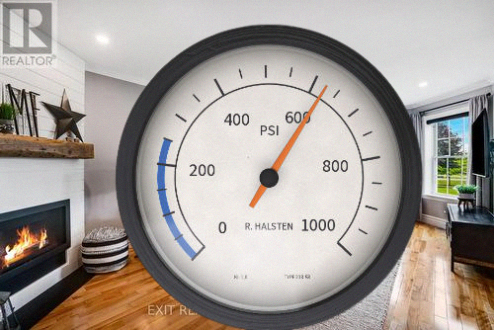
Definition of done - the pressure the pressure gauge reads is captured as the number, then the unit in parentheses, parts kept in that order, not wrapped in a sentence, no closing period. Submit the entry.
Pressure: 625 (psi)
